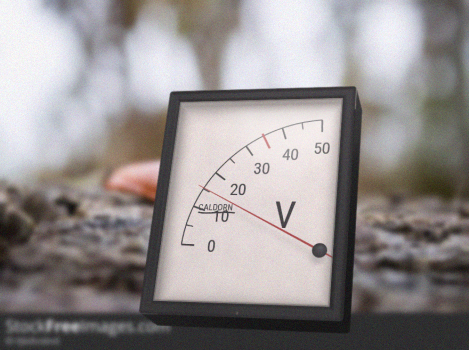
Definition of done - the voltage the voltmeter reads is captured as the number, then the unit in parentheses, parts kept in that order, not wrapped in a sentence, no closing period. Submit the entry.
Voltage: 15 (V)
